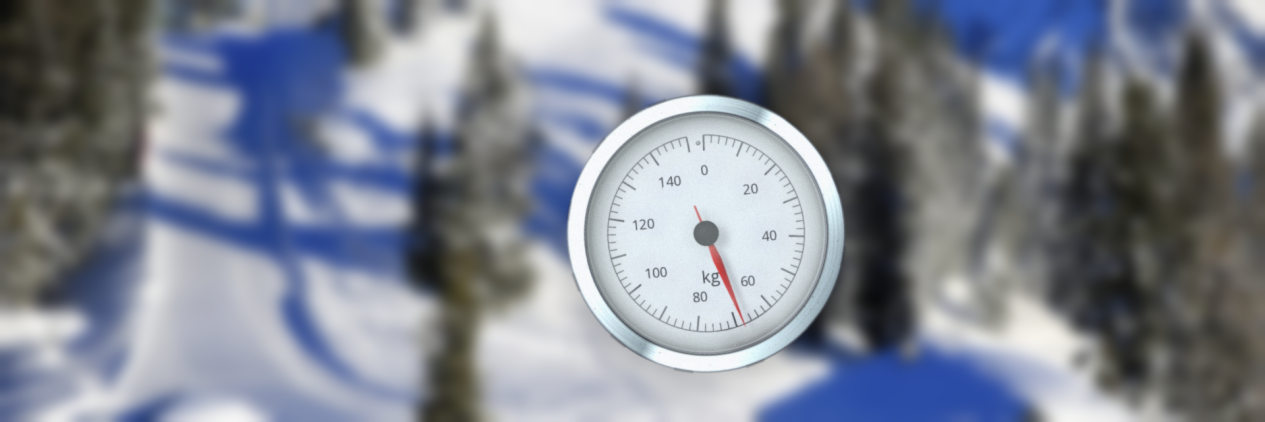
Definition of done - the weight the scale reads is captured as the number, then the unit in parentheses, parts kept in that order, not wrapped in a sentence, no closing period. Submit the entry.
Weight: 68 (kg)
